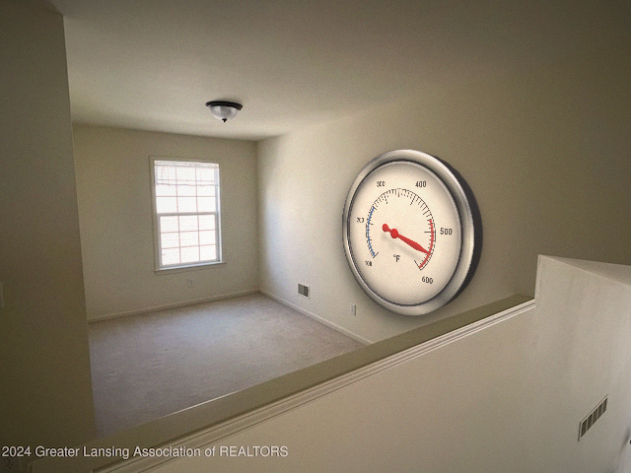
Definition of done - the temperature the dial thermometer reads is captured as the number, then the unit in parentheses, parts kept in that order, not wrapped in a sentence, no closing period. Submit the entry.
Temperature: 550 (°F)
